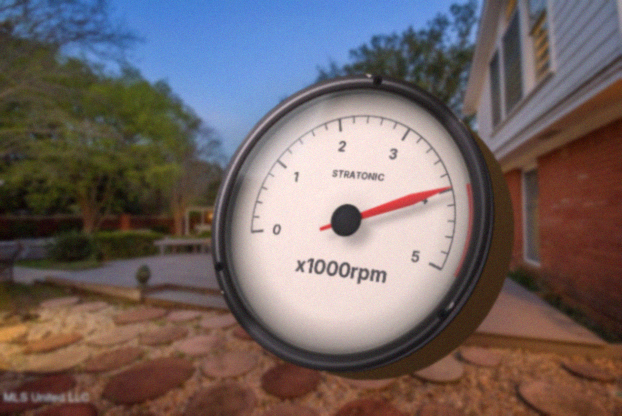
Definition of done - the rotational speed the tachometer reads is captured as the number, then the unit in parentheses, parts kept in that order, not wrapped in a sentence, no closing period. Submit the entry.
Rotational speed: 4000 (rpm)
